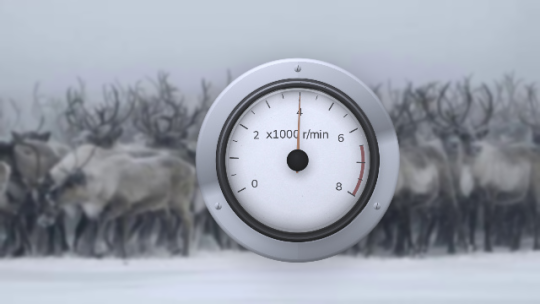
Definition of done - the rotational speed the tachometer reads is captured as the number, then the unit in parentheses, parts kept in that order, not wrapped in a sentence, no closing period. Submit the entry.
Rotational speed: 4000 (rpm)
